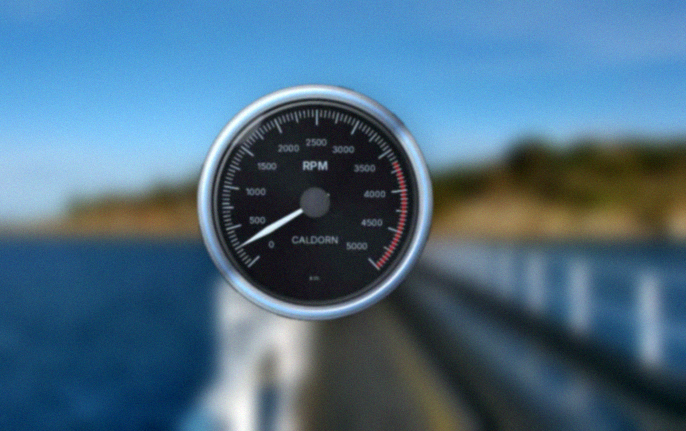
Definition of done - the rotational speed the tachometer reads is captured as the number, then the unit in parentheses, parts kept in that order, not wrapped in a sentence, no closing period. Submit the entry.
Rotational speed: 250 (rpm)
